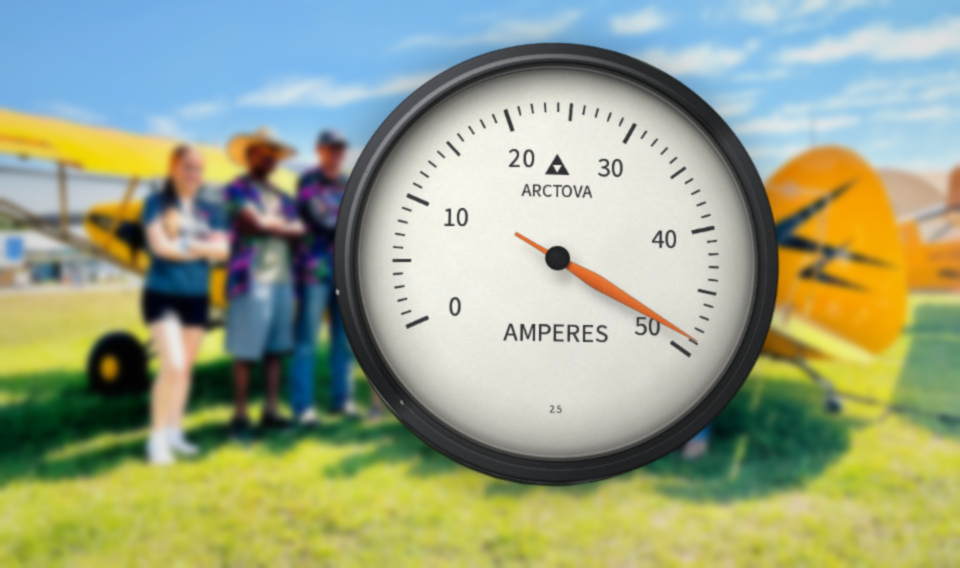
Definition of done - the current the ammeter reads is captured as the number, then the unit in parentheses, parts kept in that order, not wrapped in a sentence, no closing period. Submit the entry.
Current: 49 (A)
